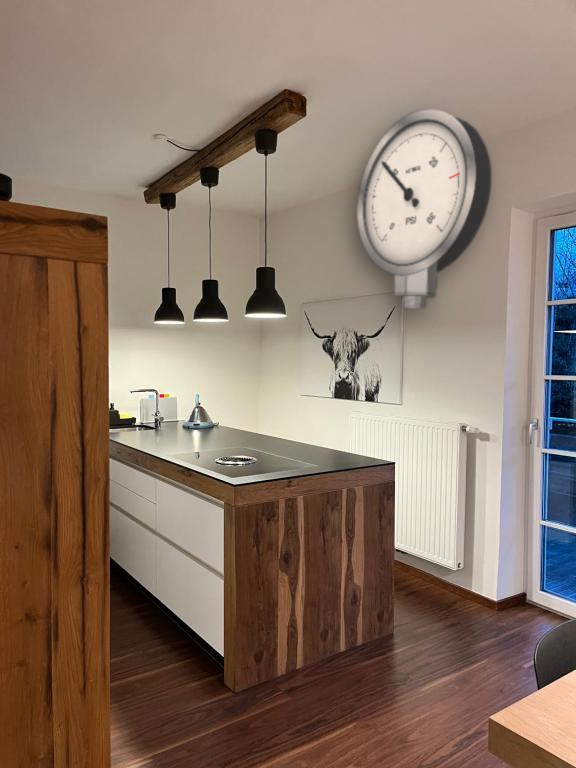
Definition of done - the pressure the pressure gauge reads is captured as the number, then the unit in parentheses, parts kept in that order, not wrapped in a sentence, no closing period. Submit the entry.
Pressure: 10 (psi)
